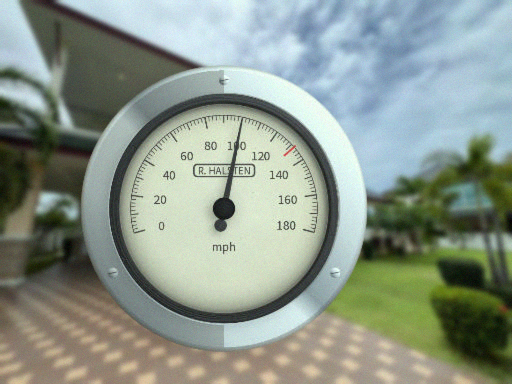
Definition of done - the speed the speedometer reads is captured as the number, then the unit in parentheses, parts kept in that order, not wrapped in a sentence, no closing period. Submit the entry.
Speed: 100 (mph)
